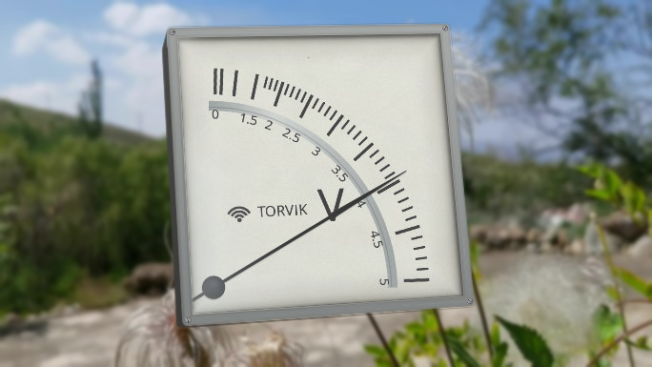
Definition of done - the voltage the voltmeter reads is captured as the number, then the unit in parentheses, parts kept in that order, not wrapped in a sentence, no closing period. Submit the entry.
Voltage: 3.95 (V)
